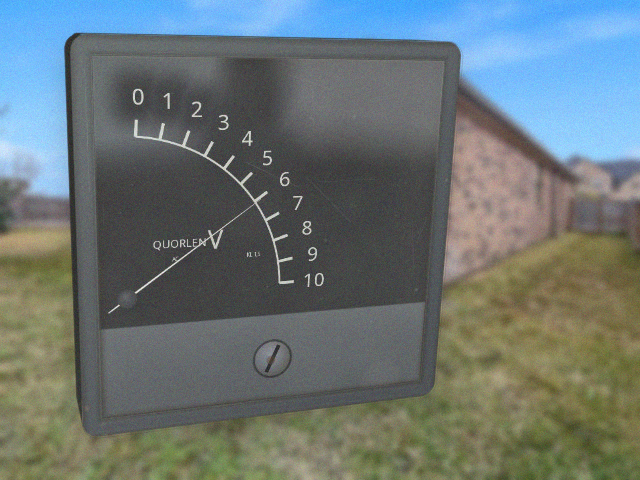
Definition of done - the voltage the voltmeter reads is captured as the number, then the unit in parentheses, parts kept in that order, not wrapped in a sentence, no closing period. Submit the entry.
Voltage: 6 (V)
